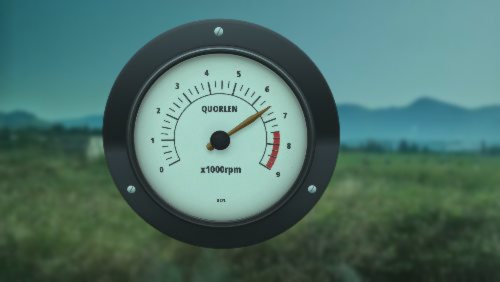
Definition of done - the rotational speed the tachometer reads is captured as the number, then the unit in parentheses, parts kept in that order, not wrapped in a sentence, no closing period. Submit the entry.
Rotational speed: 6500 (rpm)
